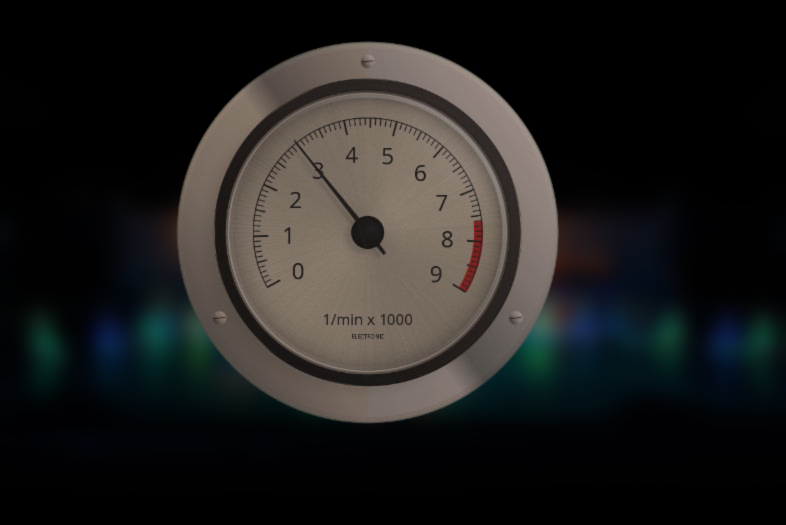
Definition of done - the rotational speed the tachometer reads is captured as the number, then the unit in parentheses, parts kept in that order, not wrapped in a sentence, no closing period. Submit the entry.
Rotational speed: 3000 (rpm)
